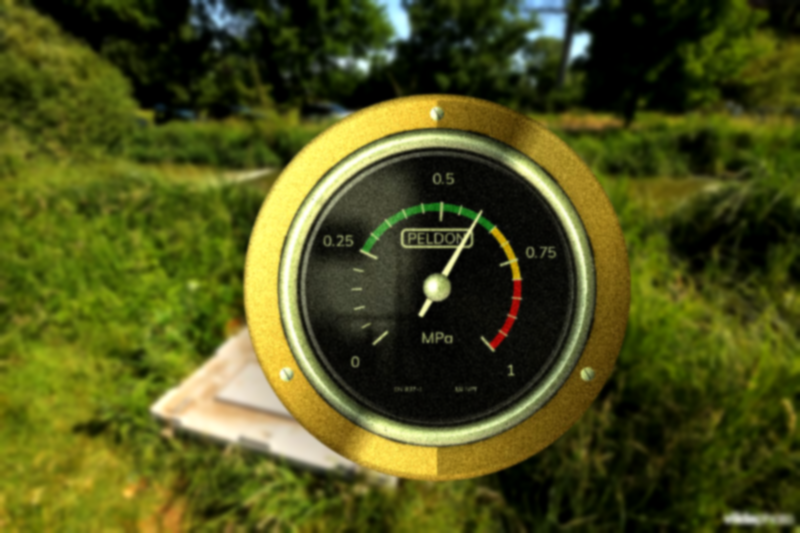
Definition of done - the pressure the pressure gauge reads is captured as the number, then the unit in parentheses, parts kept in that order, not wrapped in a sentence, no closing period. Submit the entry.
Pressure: 0.6 (MPa)
